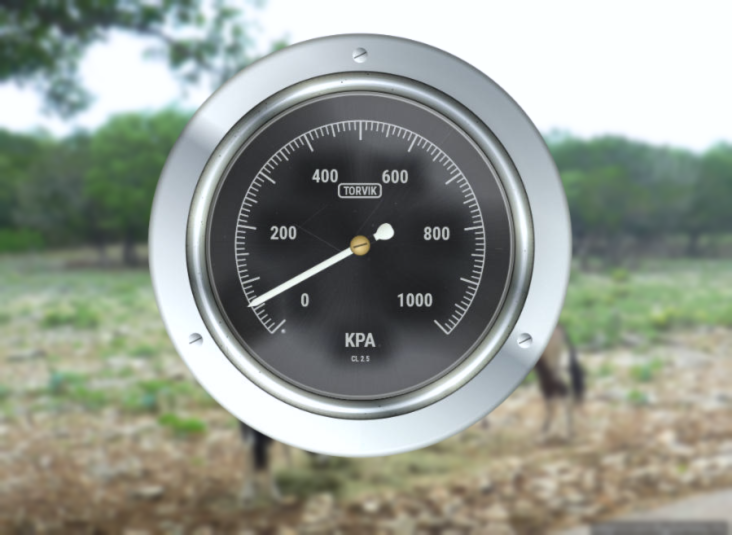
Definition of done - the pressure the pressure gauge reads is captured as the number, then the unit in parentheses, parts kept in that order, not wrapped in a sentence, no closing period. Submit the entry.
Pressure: 60 (kPa)
